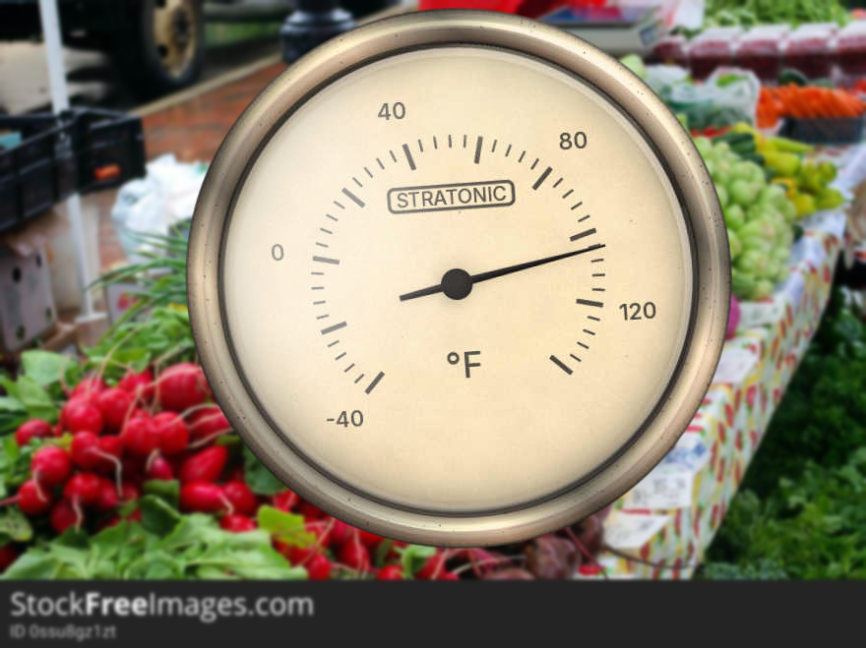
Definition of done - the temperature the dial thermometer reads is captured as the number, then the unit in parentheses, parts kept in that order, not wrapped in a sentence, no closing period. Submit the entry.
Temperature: 104 (°F)
